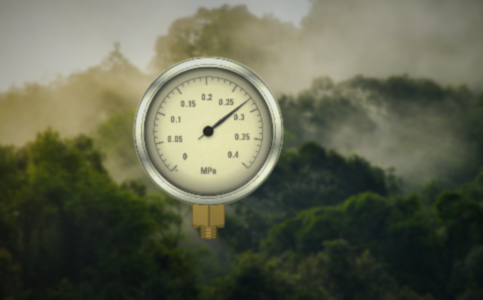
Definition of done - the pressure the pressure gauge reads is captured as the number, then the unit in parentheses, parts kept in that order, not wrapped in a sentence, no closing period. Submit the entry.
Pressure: 0.28 (MPa)
